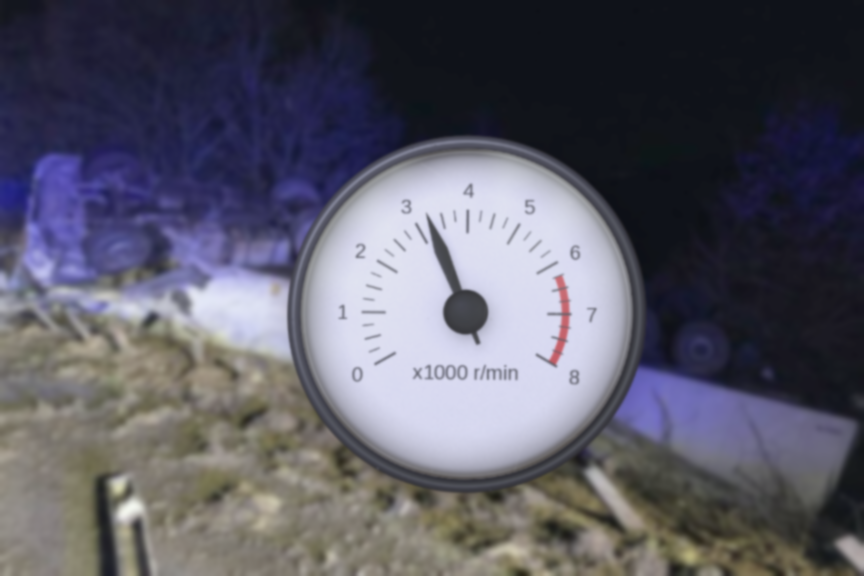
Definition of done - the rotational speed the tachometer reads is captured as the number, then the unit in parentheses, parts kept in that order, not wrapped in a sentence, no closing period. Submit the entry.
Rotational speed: 3250 (rpm)
